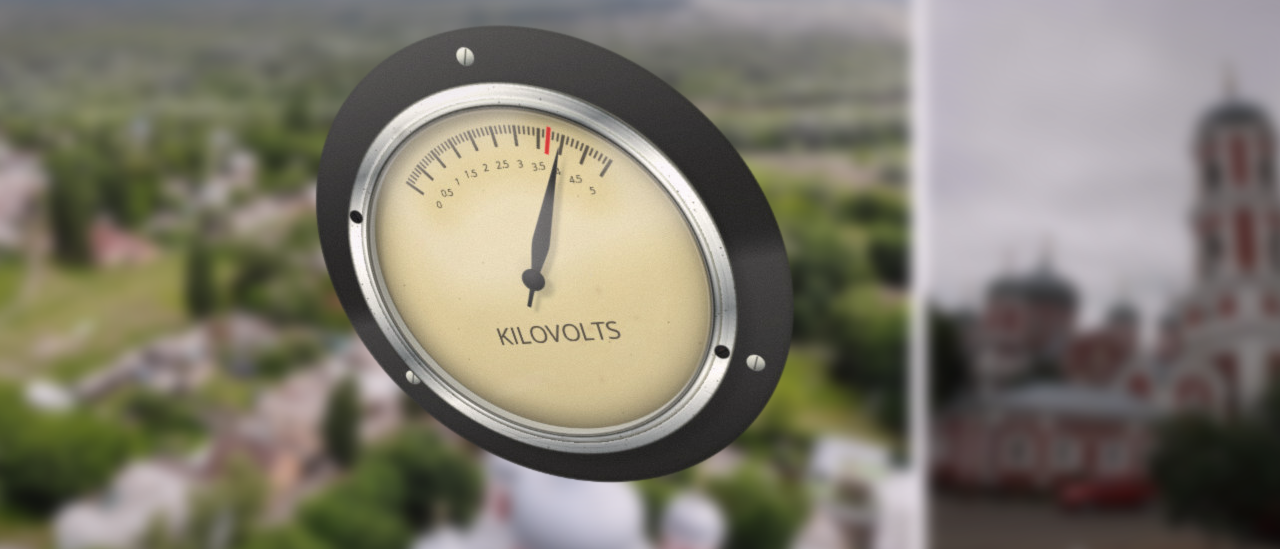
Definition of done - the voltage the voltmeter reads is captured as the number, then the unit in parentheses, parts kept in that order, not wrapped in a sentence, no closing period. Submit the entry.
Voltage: 4 (kV)
